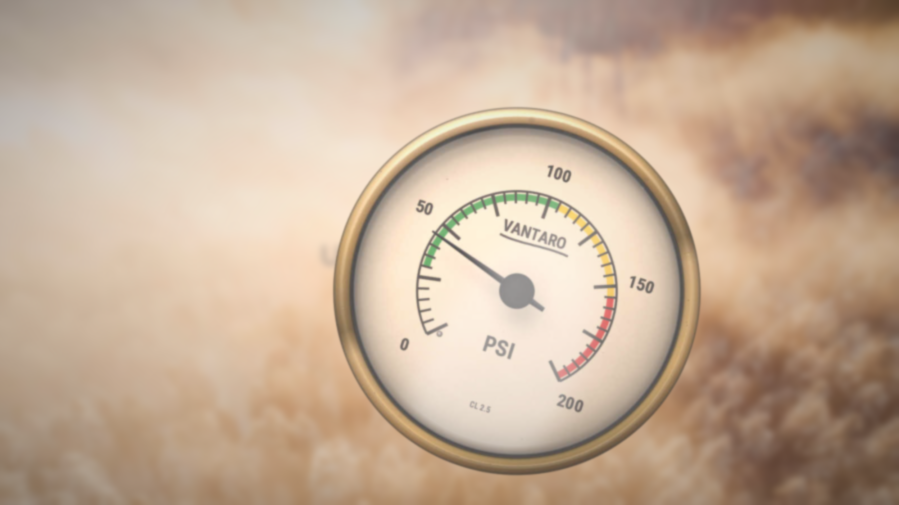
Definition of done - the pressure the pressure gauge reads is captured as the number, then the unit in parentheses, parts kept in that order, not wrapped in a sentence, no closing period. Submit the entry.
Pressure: 45 (psi)
